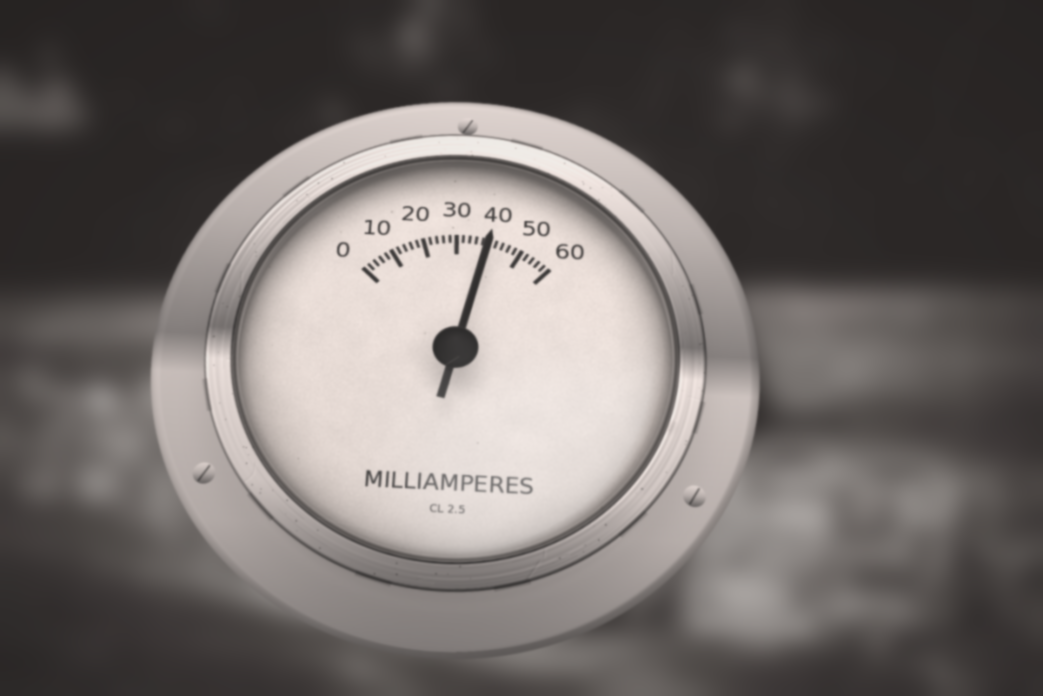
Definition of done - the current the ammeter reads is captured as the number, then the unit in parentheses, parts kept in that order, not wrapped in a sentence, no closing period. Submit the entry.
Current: 40 (mA)
